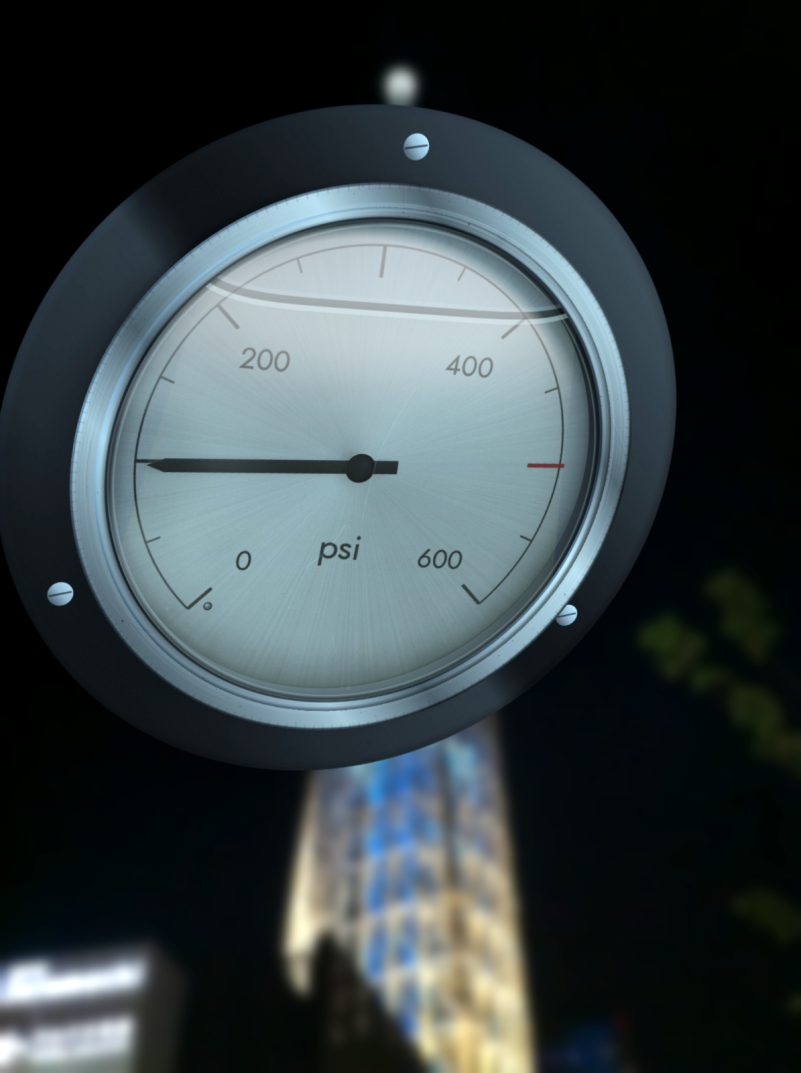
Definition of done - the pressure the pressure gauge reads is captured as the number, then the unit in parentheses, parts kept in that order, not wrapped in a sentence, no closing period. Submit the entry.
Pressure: 100 (psi)
